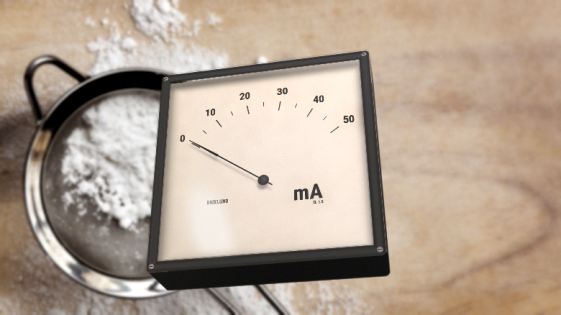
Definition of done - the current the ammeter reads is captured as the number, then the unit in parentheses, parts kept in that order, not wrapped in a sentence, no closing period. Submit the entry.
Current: 0 (mA)
